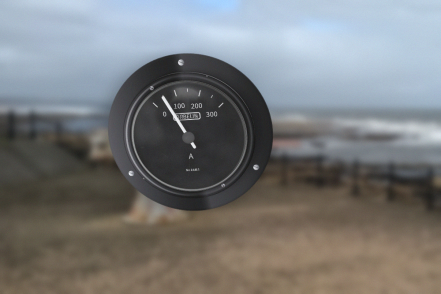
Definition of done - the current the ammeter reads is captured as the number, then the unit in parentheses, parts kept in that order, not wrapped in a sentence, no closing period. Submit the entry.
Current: 50 (A)
